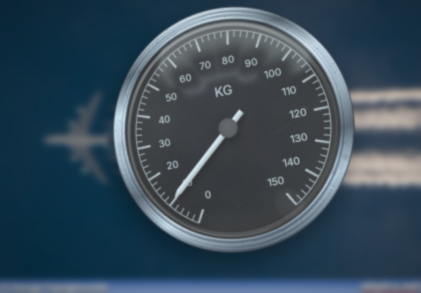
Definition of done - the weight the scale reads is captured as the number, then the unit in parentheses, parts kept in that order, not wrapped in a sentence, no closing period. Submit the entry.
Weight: 10 (kg)
